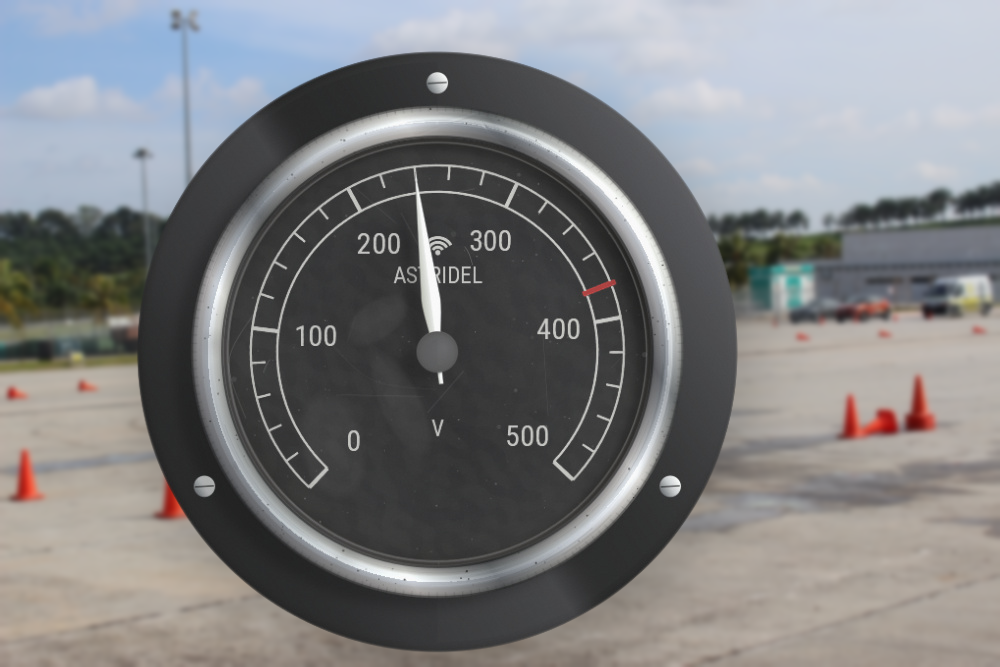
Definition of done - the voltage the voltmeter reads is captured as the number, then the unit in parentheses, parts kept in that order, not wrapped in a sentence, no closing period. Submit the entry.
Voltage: 240 (V)
